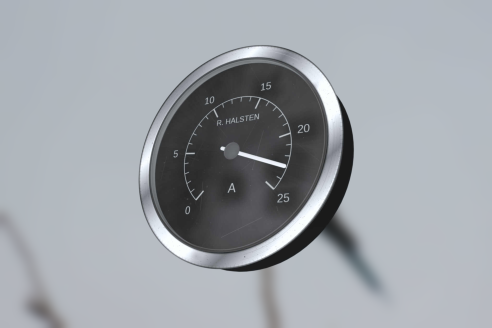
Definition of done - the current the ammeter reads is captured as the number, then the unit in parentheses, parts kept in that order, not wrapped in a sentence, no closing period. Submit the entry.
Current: 23 (A)
